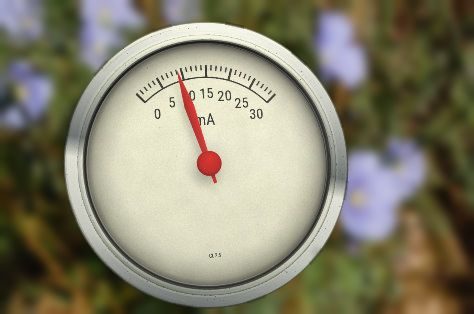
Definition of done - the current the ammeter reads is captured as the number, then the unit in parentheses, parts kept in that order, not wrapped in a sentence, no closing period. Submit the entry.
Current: 9 (mA)
